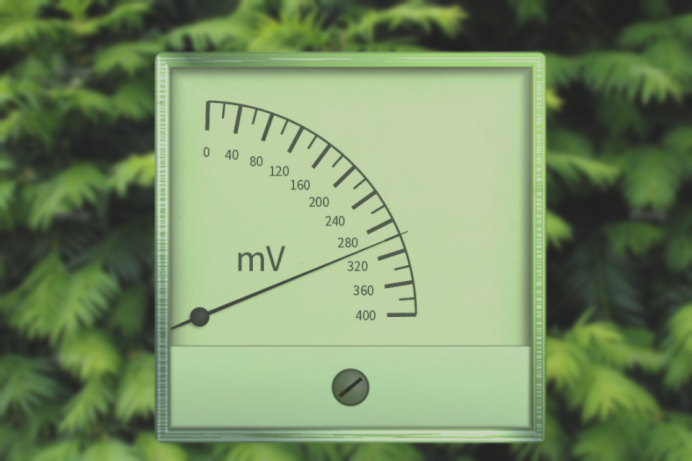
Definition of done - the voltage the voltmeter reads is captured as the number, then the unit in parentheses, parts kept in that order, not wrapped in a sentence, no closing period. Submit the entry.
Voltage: 300 (mV)
